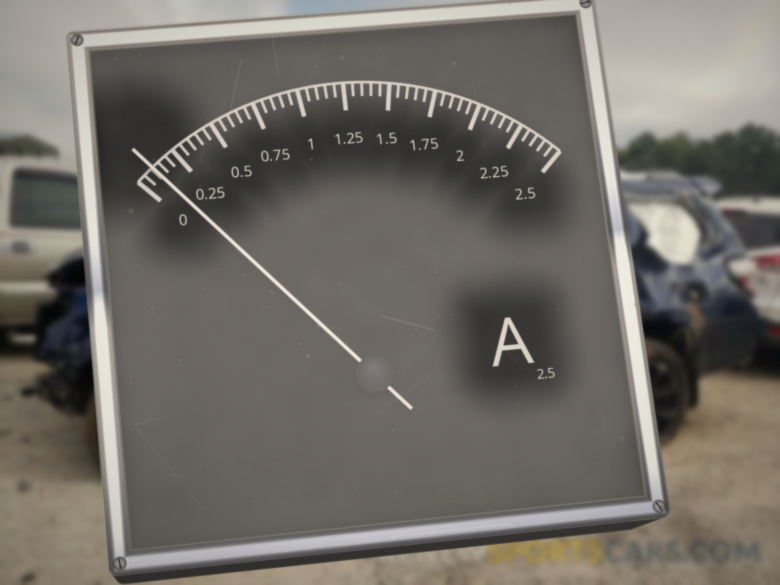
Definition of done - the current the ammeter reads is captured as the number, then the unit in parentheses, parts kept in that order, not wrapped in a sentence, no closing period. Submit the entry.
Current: 0.1 (A)
